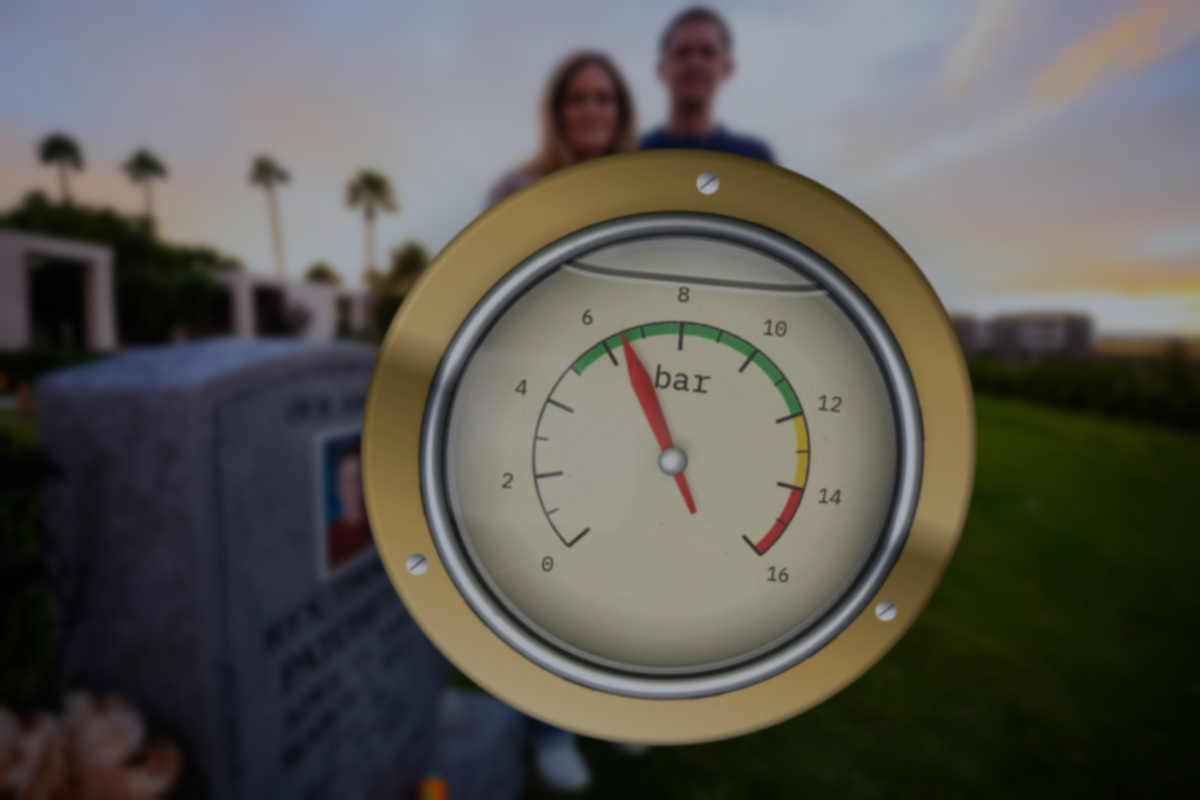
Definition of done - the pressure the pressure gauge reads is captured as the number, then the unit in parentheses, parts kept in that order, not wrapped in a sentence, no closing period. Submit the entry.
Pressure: 6.5 (bar)
